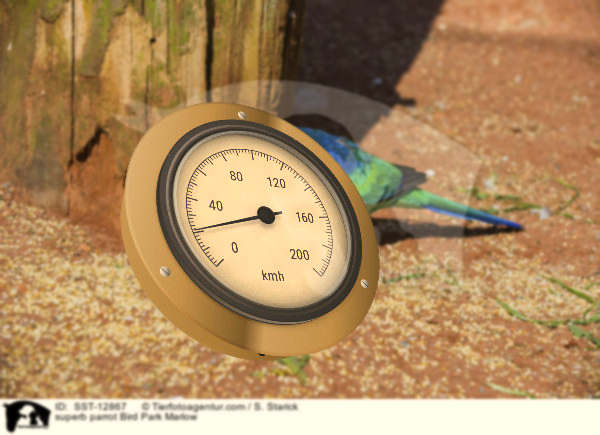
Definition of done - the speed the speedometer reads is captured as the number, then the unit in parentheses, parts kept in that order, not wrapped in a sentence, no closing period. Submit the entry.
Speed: 20 (km/h)
